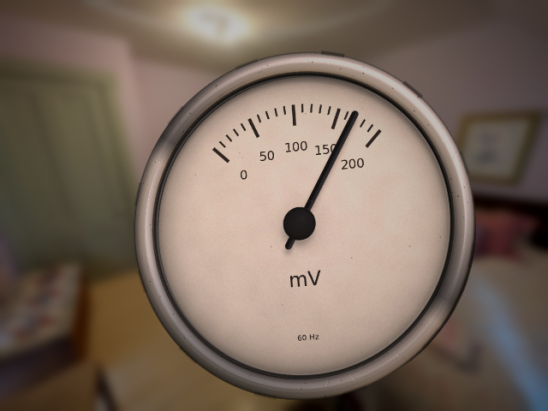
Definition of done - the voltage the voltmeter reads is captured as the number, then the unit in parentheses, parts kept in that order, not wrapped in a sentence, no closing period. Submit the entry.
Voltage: 170 (mV)
